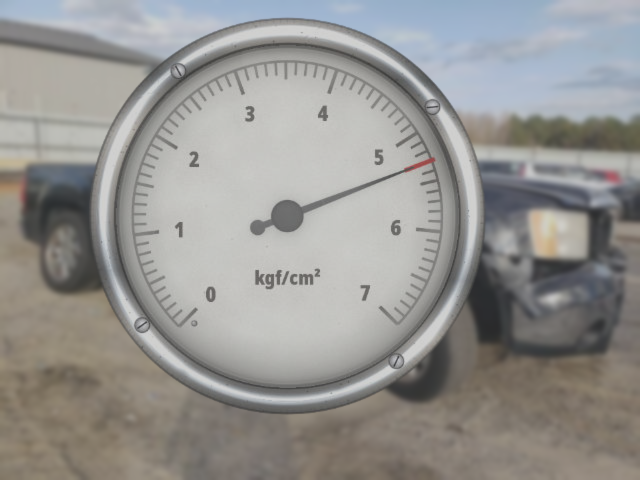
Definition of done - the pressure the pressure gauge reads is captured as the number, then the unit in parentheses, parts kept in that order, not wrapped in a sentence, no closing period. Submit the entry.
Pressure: 5.3 (kg/cm²)
